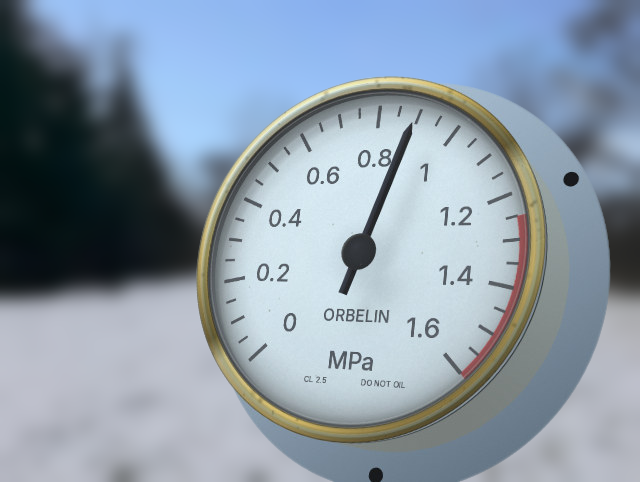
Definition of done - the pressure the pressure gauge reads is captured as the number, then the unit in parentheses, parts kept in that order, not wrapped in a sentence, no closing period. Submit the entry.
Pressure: 0.9 (MPa)
